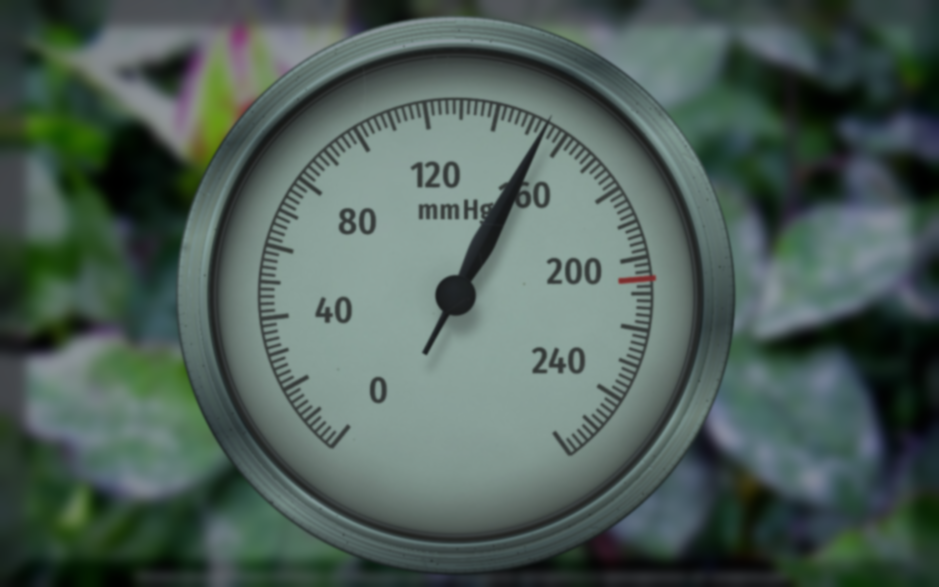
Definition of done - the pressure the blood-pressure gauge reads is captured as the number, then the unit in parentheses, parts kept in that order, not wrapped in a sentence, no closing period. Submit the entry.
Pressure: 154 (mmHg)
